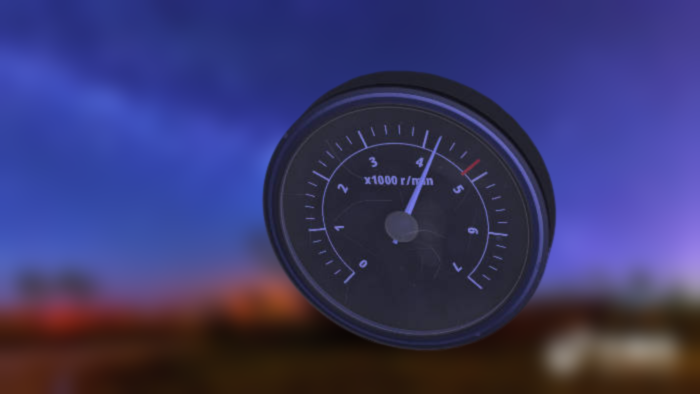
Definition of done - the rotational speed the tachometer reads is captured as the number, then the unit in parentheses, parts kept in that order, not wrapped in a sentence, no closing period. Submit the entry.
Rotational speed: 4200 (rpm)
